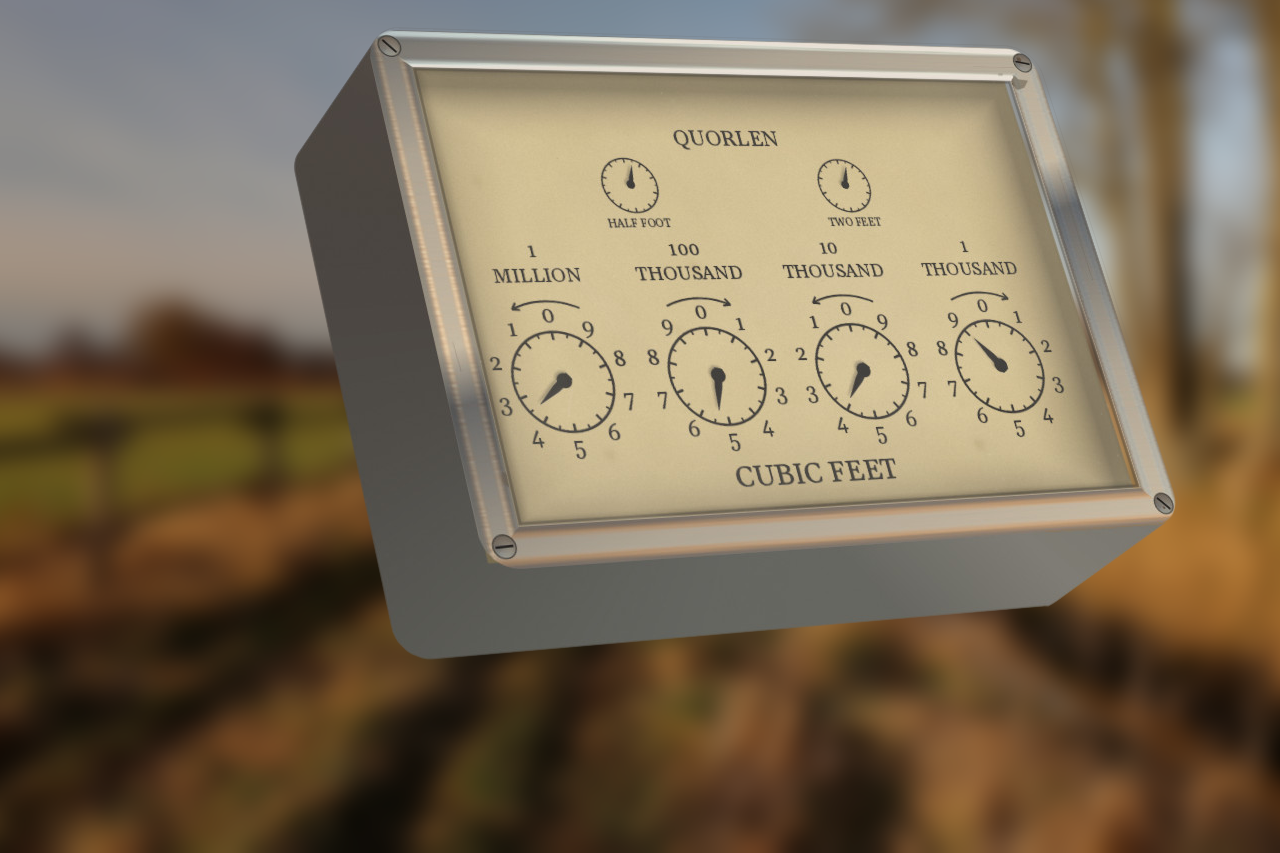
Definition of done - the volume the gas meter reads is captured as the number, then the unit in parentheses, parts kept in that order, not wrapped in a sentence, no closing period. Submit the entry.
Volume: 353900 (ft³)
